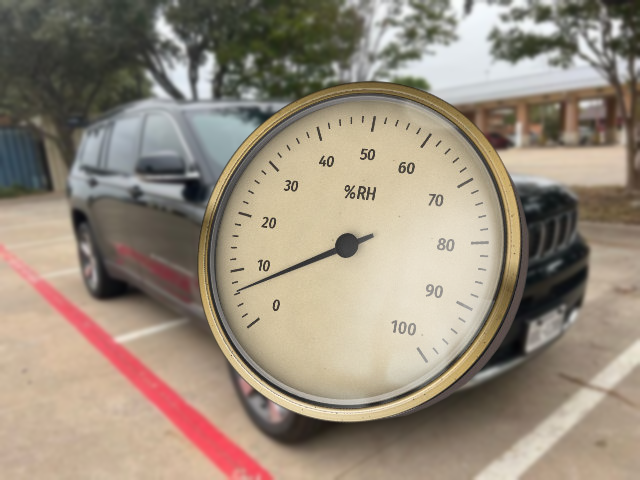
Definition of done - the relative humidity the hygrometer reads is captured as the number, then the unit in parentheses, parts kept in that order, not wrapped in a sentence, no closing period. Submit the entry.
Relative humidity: 6 (%)
